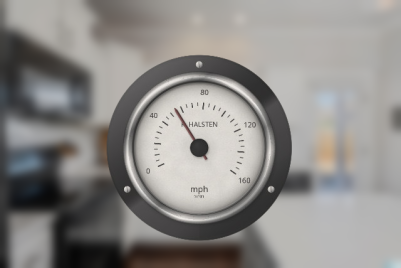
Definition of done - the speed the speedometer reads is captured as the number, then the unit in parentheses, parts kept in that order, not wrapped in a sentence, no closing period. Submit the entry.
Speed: 55 (mph)
